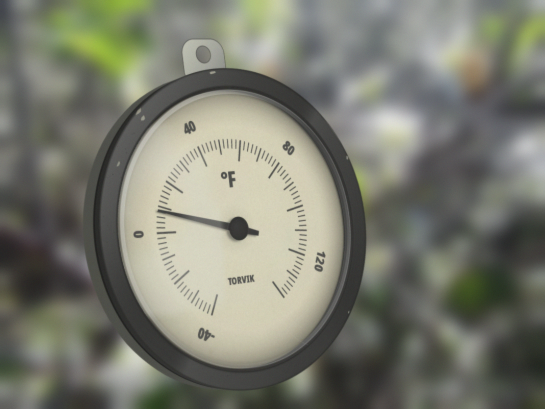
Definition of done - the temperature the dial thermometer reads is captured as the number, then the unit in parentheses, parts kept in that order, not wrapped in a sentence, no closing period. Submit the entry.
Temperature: 8 (°F)
